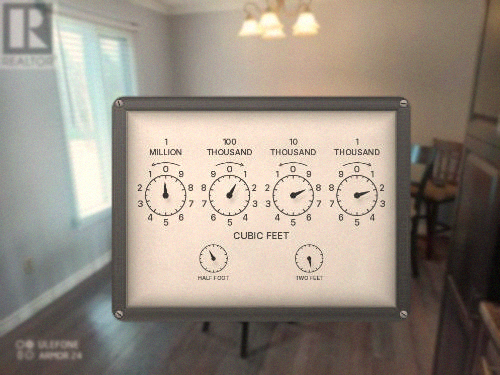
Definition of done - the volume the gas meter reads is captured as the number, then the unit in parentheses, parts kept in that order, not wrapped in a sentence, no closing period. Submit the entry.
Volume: 8200 (ft³)
